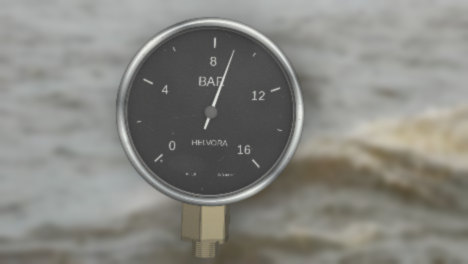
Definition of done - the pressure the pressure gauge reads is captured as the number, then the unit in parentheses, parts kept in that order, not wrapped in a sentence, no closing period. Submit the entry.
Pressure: 9 (bar)
